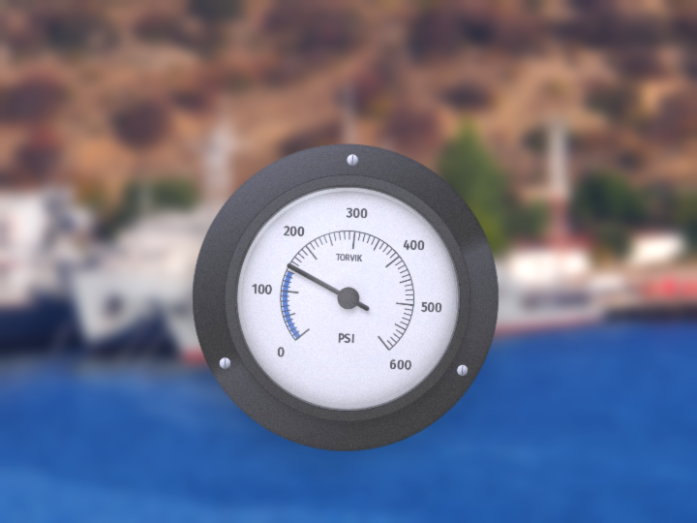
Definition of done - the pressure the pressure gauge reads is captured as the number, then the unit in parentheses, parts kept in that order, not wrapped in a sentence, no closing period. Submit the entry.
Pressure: 150 (psi)
